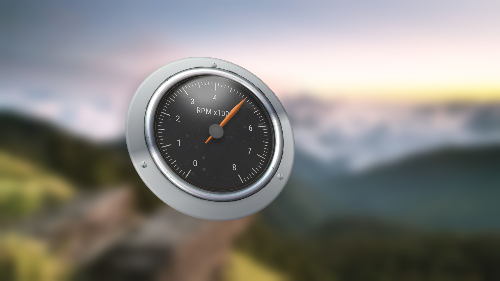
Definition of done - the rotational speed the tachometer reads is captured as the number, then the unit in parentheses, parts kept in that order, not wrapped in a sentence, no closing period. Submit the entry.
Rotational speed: 5000 (rpm)
